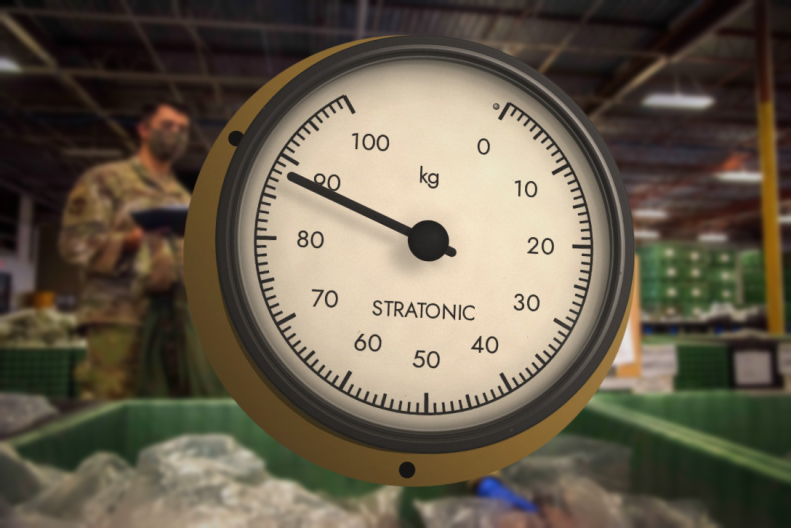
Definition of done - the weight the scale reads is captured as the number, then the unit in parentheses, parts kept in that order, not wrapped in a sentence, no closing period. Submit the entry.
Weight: 88 (kg)
